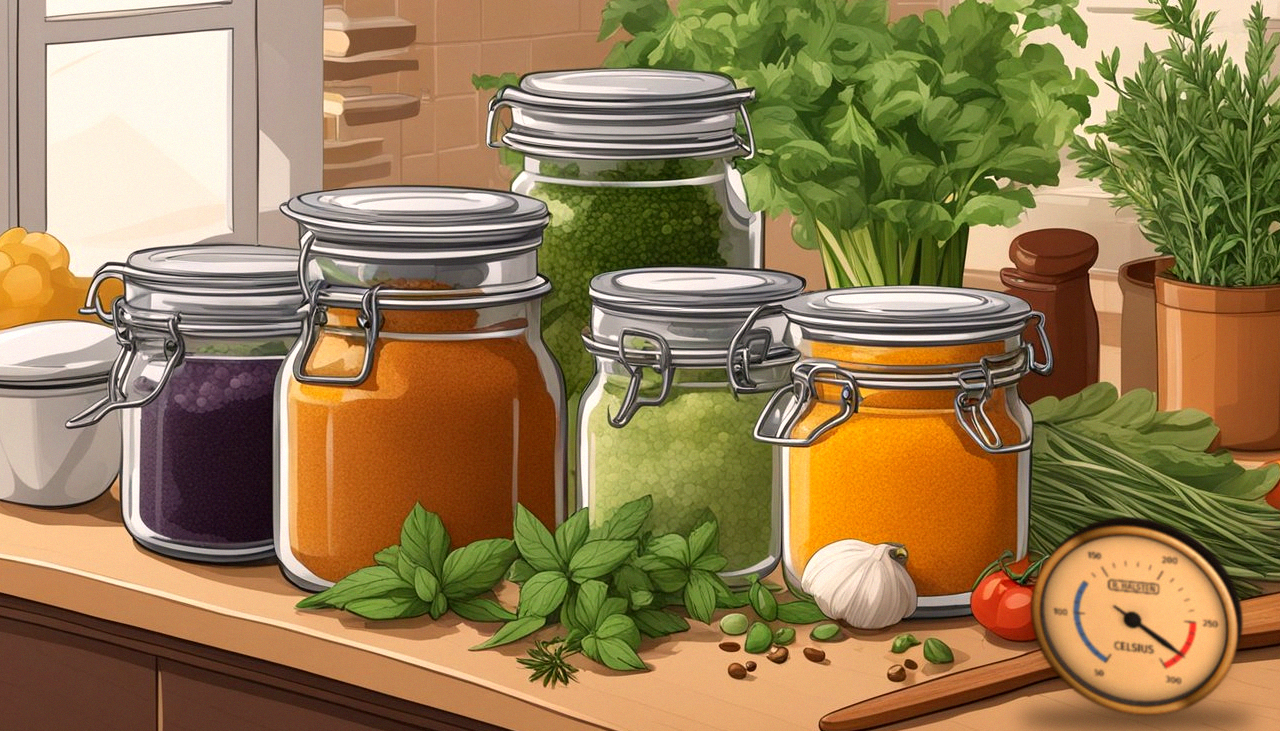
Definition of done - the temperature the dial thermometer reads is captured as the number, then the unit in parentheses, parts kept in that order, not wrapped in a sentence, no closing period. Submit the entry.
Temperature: 280 (°C)
